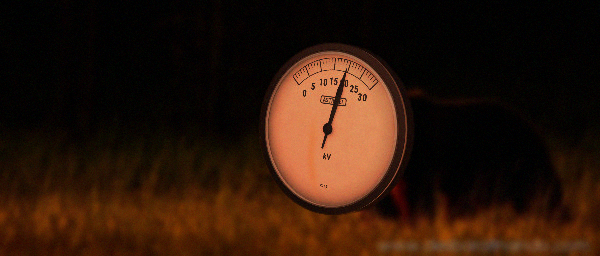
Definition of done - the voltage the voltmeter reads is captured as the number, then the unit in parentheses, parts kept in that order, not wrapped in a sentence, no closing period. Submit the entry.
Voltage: 20 (kV)
